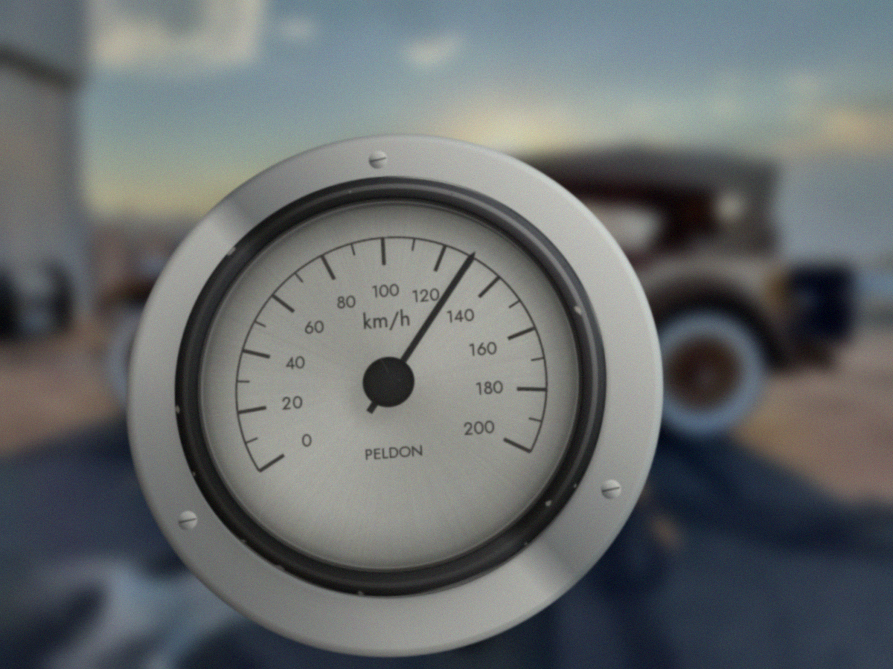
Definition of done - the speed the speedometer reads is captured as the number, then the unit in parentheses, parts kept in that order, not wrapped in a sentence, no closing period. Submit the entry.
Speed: 130 (km/h)
